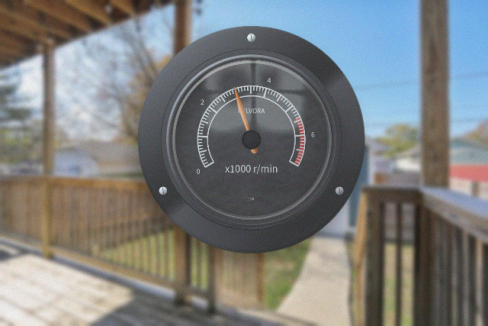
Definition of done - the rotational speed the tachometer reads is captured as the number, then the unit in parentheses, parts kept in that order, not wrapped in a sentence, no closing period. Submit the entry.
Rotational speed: 3000 (rpm)
